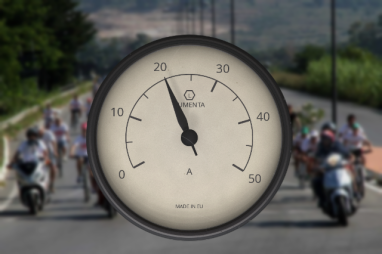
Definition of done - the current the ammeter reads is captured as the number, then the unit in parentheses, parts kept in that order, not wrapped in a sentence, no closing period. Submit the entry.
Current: 20 (A)
